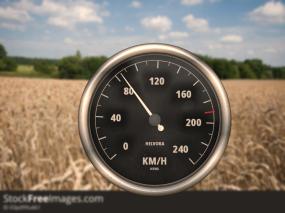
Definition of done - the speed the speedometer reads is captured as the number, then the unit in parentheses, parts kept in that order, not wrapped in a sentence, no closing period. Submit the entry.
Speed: 85 (km/h)
